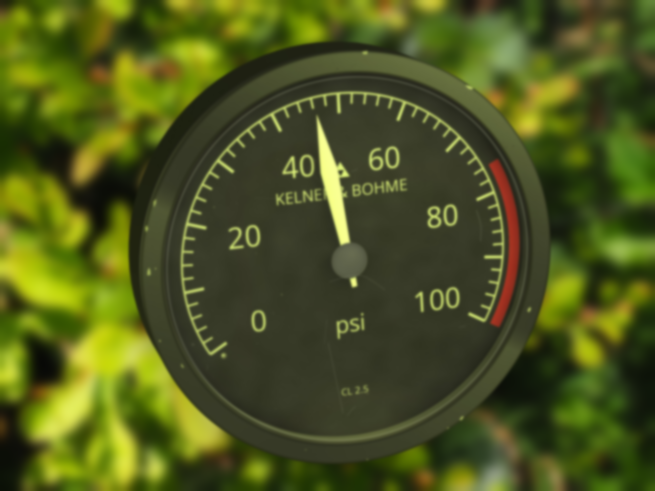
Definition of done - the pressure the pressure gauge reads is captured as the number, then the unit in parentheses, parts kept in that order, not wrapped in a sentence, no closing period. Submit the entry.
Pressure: 46 (psi)
